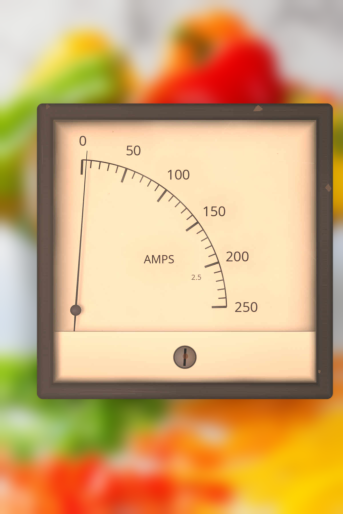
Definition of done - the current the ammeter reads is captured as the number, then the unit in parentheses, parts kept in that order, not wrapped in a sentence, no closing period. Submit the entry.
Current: 5 (A)
